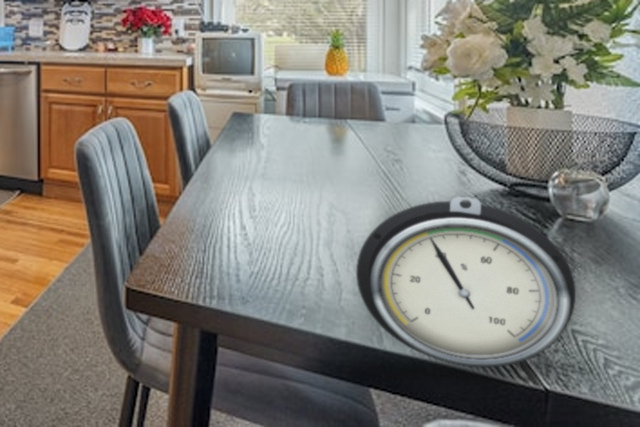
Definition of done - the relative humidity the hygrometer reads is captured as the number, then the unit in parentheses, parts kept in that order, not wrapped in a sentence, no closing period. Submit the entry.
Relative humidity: 40 (%)
